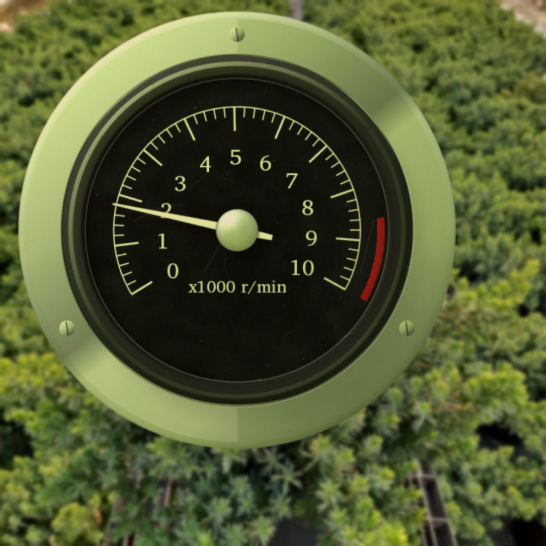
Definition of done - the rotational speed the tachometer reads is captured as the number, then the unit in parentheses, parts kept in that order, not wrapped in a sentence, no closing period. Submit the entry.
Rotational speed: 1800 (rpm)
